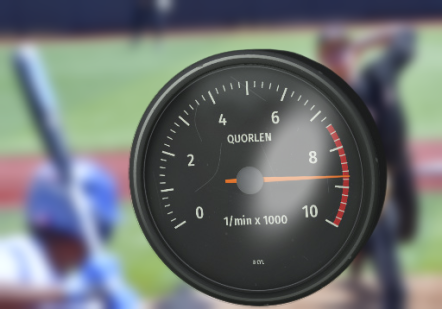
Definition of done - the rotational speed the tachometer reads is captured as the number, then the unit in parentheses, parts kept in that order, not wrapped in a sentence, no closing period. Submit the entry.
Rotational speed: 8700 (rpm)
